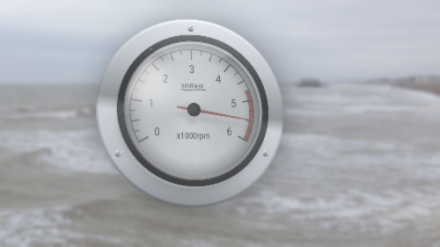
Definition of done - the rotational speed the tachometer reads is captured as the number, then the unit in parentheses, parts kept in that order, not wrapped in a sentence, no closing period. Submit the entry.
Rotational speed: 5500 (rpm)
